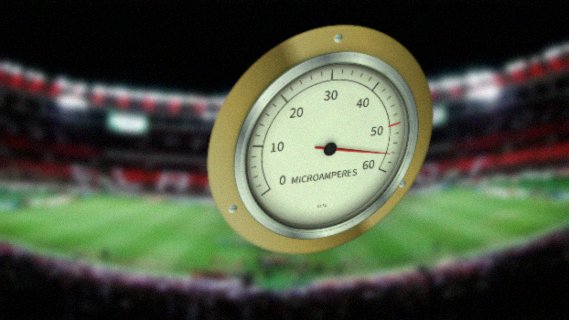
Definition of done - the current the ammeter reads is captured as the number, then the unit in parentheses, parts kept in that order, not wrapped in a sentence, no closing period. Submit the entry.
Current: 56 (µA)
